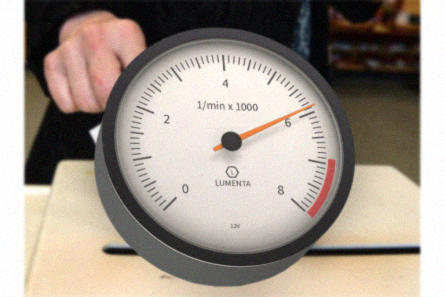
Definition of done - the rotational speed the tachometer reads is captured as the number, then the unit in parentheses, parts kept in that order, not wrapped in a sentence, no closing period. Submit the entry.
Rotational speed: 5900 (rpm)
